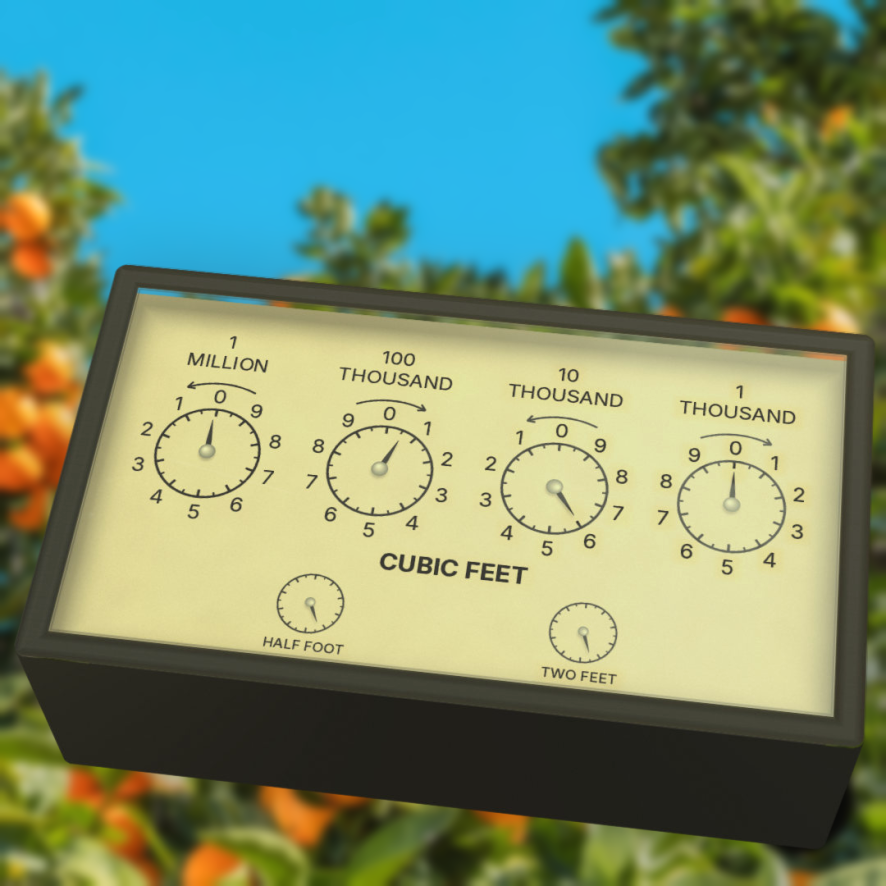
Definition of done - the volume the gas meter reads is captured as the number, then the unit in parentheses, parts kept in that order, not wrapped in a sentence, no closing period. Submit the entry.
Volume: 6000 (ft³)
